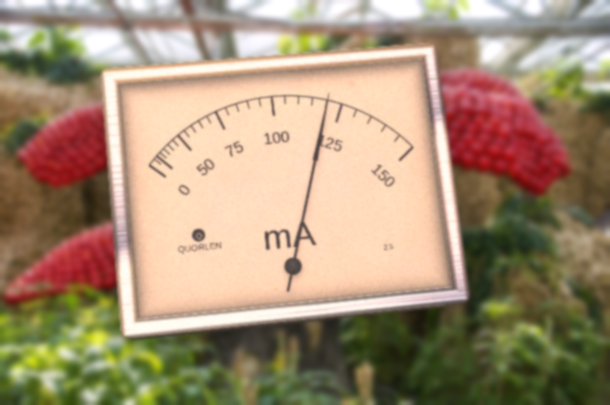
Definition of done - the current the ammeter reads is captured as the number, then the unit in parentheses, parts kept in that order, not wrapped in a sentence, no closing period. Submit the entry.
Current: 120 (mA)
